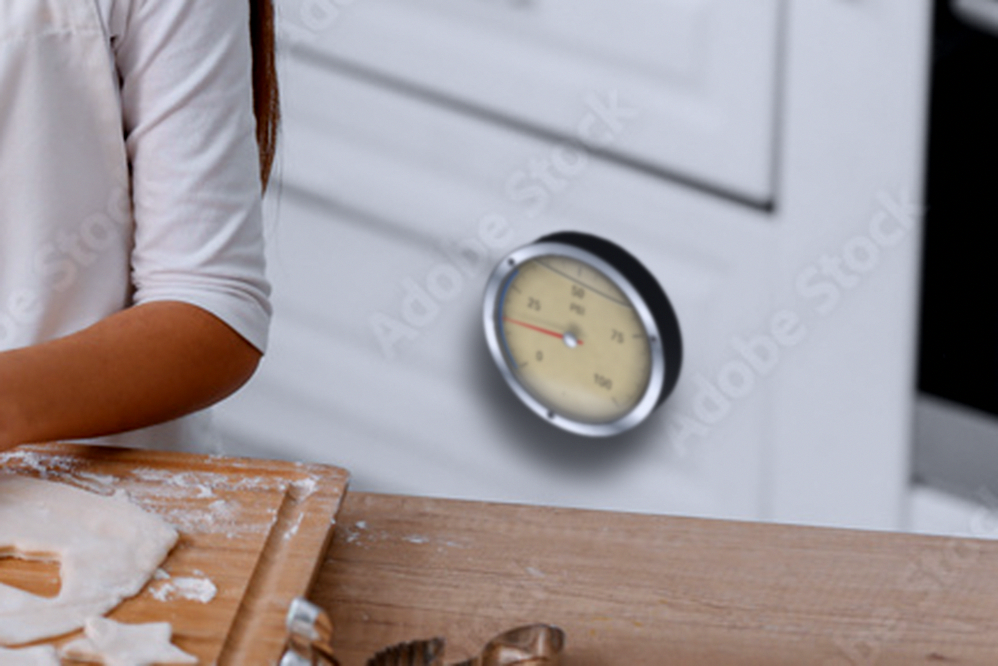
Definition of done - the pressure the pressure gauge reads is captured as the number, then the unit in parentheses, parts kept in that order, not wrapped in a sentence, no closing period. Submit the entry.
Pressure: 15 (psi)
